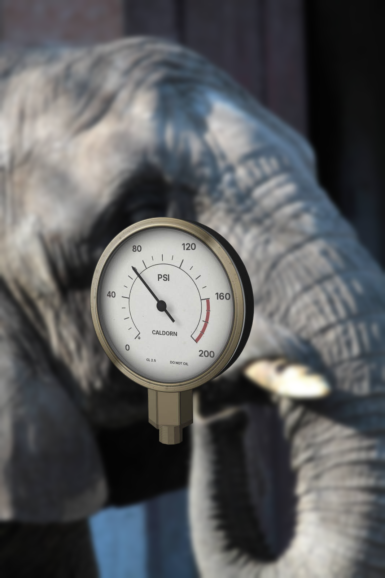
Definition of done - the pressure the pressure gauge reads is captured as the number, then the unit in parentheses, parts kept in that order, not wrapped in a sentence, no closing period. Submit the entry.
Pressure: 70 (psi)
